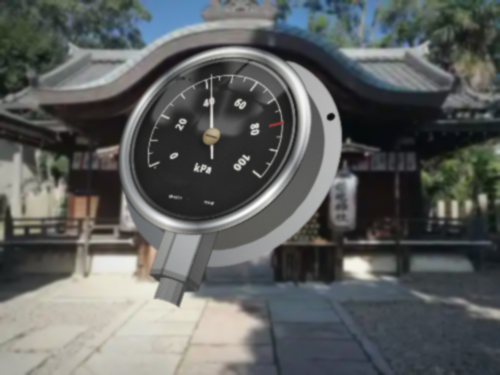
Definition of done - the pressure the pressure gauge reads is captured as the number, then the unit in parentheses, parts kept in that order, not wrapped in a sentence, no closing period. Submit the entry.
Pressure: 42.5 (kPa)
